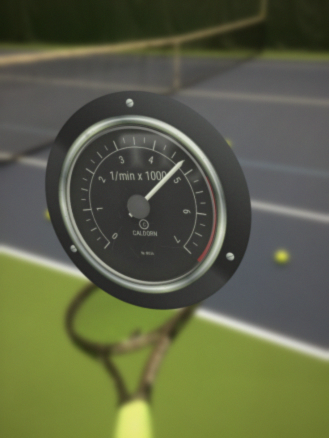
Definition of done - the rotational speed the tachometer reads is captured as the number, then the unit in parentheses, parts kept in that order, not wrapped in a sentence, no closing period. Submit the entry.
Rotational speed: 4750 (rpm)
